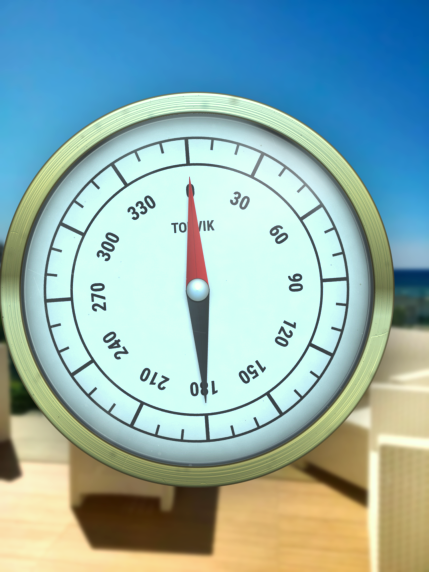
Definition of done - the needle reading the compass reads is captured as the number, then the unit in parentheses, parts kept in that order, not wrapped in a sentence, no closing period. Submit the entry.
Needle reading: 0 (°)
